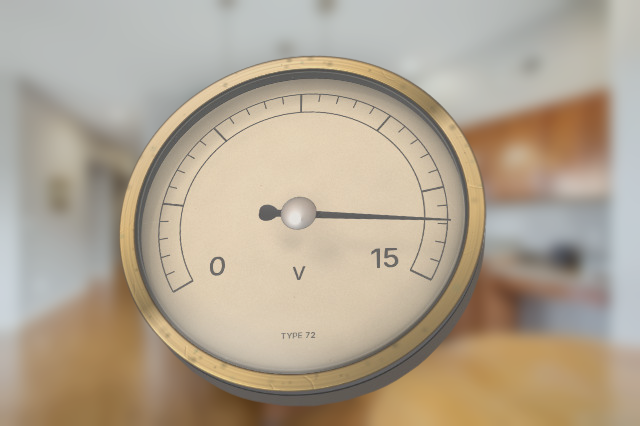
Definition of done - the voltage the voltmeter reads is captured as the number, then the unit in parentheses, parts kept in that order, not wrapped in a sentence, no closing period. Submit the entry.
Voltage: 13.5 (V)
